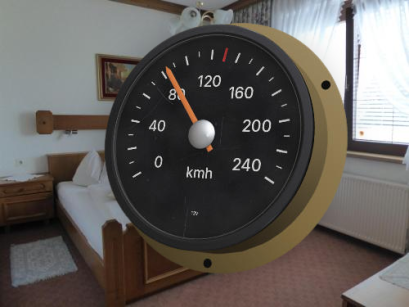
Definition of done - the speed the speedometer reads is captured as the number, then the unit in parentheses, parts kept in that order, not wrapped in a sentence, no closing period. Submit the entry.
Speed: 85 (km/h)
